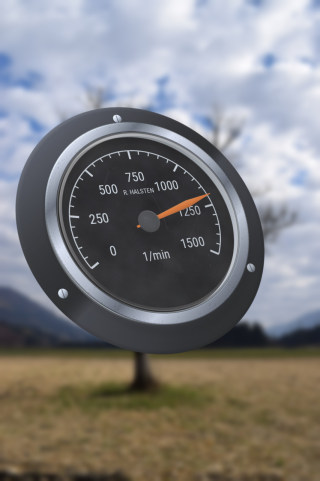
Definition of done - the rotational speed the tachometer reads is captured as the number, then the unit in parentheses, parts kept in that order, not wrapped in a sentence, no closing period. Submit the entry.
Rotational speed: 1200 (rpm)
